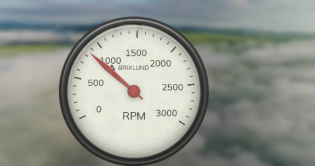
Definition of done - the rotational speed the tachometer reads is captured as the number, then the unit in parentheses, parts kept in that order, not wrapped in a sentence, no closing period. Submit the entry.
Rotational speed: 850 (rpm)
